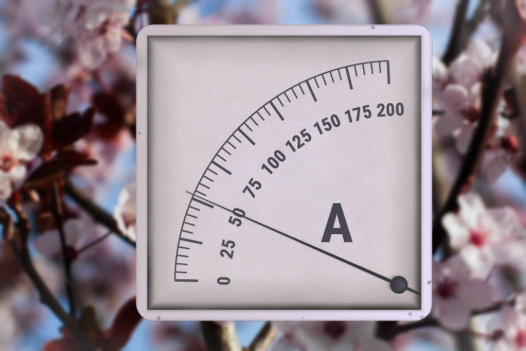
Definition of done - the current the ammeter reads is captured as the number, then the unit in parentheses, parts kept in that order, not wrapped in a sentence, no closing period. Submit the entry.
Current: 52.5 (A)
